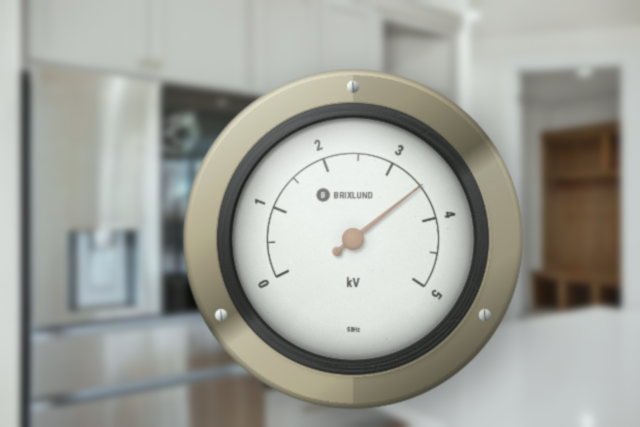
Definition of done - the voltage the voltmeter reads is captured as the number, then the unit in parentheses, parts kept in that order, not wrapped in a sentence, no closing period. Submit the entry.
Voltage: 3.5 (kV)
